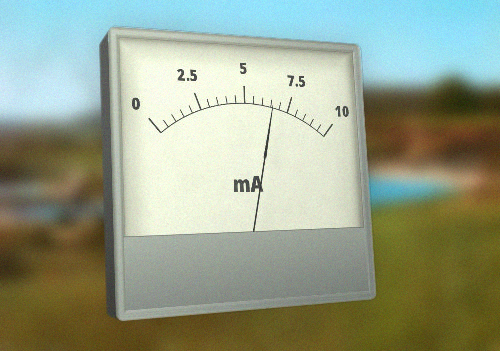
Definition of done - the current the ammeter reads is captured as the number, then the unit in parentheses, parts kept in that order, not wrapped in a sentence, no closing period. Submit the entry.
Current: 6.5 (mA)
